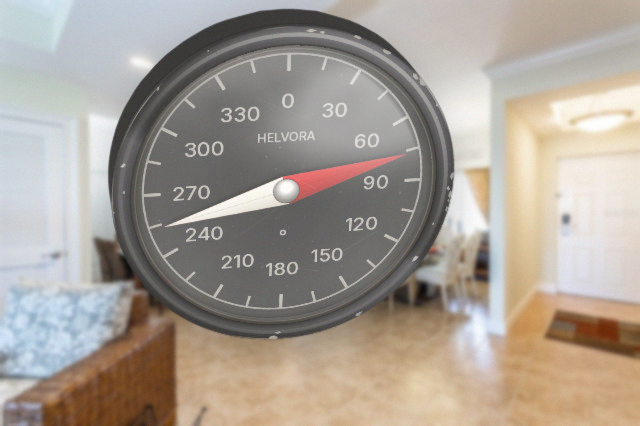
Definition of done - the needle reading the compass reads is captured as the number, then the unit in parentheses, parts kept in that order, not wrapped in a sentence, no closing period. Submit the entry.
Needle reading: 75 (°)
